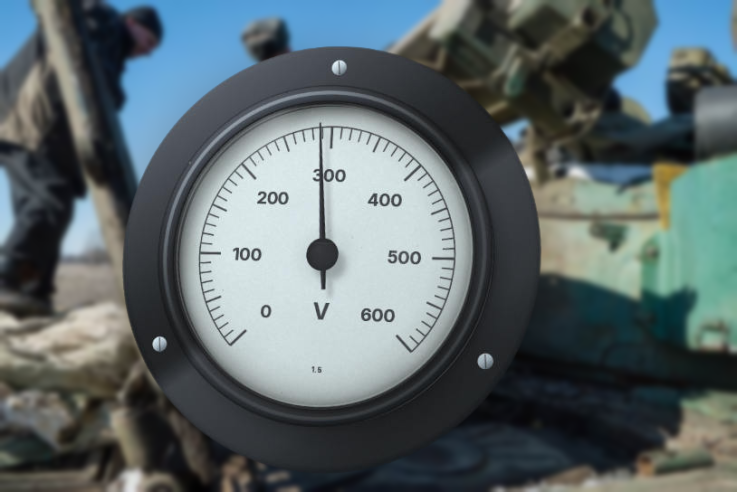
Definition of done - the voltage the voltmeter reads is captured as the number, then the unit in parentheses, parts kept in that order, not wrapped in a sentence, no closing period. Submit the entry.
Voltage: 290 (V)
